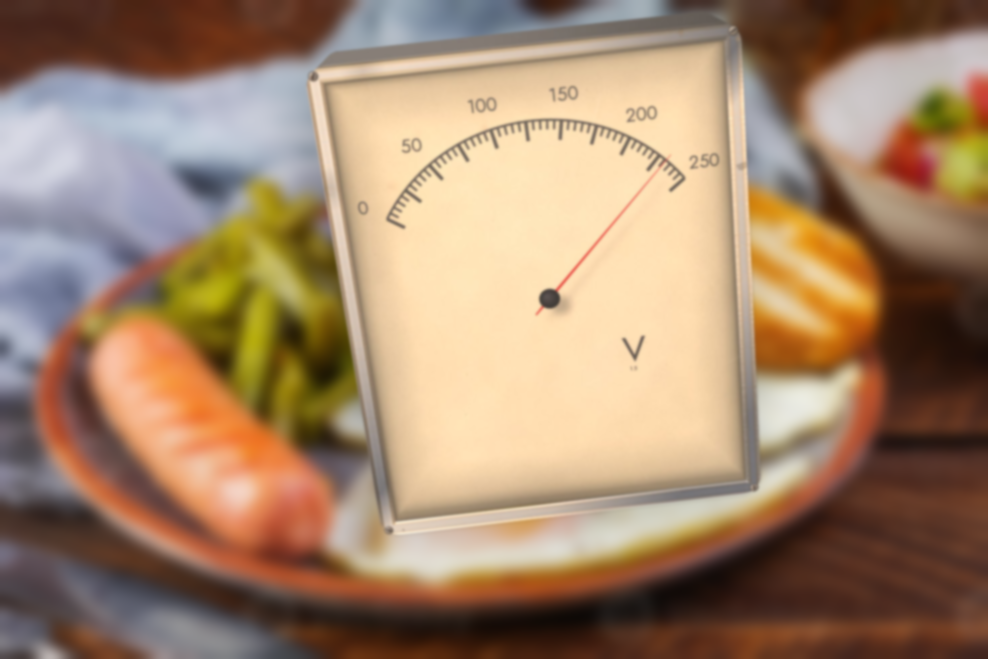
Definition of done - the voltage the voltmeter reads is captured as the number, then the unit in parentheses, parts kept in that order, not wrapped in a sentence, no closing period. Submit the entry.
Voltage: 230 (V)
